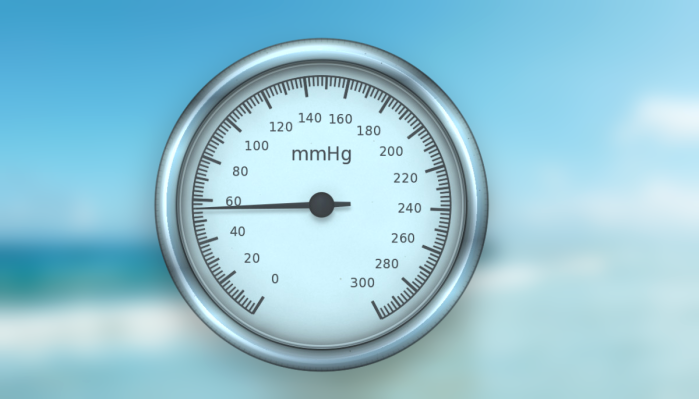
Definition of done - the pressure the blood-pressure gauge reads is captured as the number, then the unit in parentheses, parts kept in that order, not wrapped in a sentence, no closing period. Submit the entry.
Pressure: 56 (mmHg)
